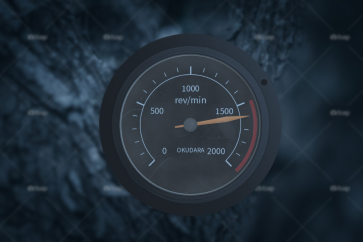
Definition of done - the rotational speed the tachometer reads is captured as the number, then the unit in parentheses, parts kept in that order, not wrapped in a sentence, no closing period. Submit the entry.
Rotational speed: 1600 (rpm)
